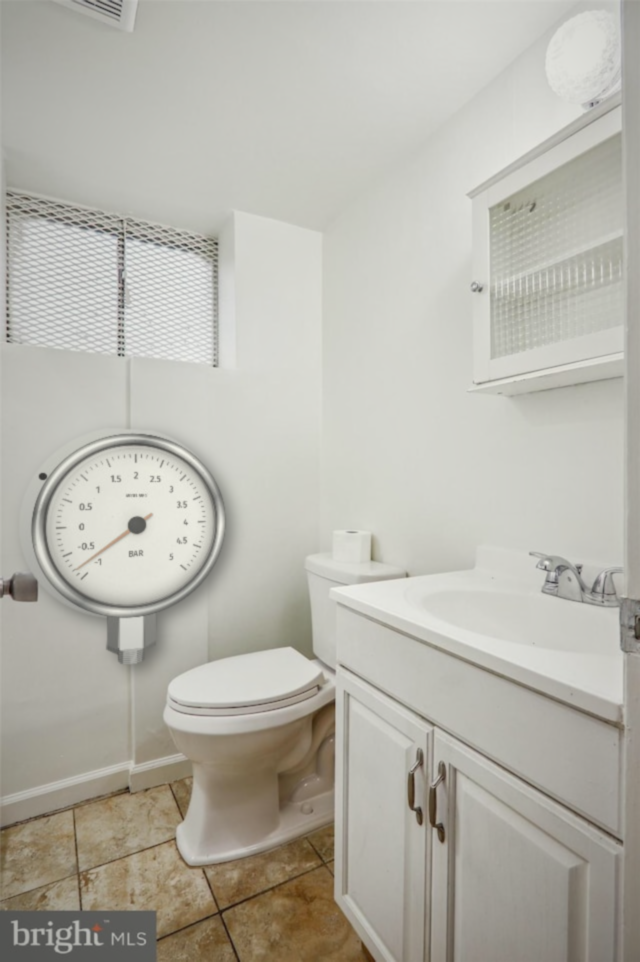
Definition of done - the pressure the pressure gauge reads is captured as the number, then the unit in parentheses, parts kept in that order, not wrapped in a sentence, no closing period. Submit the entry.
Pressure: -0.8 (bar)
